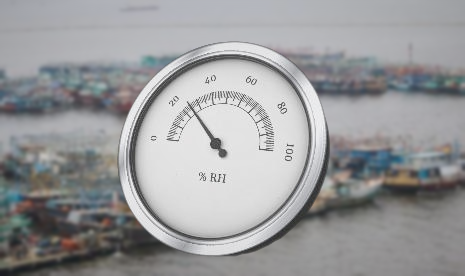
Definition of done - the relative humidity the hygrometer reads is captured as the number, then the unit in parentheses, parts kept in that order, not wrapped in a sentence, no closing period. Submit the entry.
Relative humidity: 25 (%)
